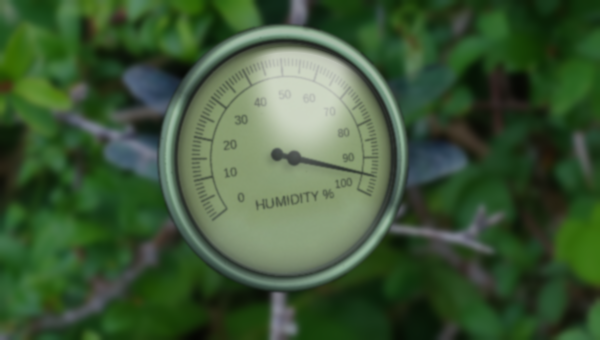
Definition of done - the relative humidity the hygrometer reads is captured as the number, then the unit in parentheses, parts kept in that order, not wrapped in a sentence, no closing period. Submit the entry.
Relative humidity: 95 (%)
